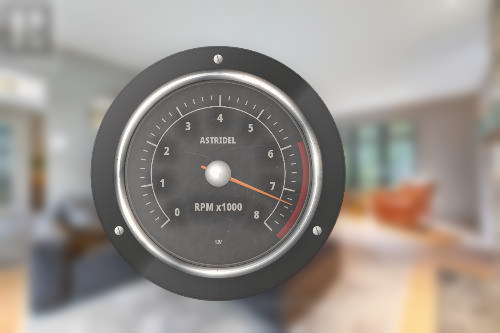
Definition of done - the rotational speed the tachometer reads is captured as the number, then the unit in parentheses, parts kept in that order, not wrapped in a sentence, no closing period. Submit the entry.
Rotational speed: 7300 (rpm)
